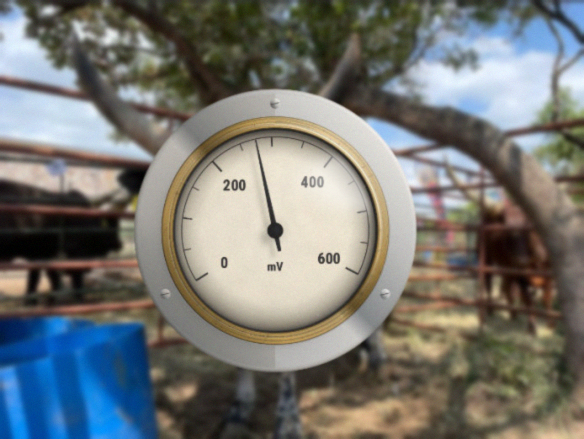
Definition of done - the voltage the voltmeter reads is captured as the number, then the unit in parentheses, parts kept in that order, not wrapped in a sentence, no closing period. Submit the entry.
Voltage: 275 (mV)
